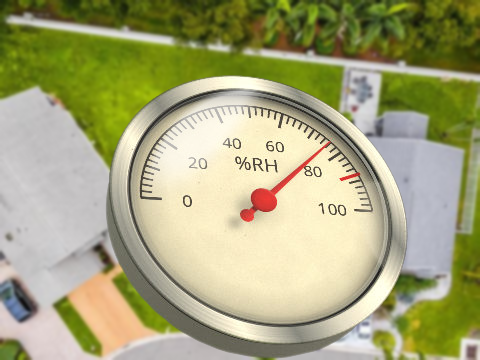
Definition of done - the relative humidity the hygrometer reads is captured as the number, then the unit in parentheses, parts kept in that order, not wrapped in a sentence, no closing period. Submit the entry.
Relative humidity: 76 (%)
